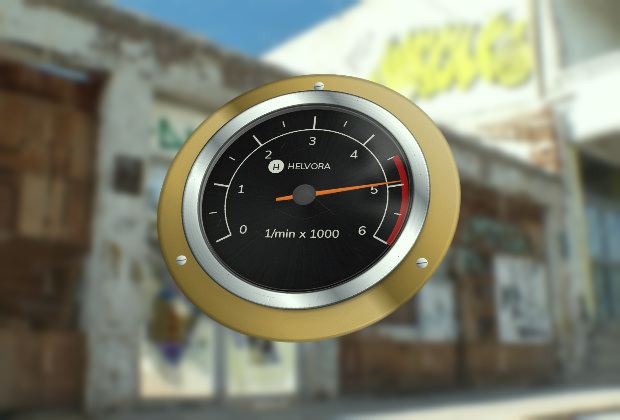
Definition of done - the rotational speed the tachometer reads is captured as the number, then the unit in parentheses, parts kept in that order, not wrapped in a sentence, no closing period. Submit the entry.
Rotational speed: 5000 (rpm)
